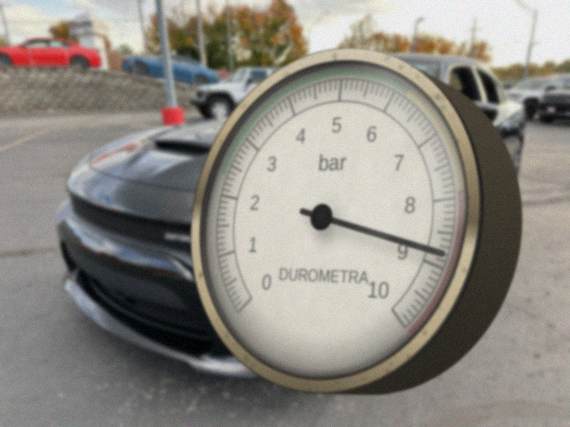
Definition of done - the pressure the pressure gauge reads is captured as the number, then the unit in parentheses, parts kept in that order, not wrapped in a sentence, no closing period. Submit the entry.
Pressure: 8.8 (bar)
